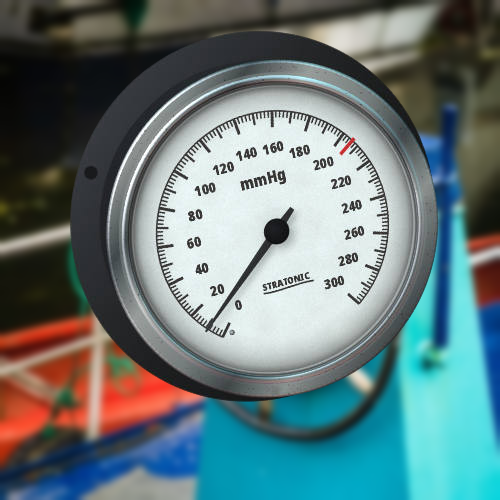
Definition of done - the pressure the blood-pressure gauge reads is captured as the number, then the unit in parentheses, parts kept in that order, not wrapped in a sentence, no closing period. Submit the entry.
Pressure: 10 (mmHg)
